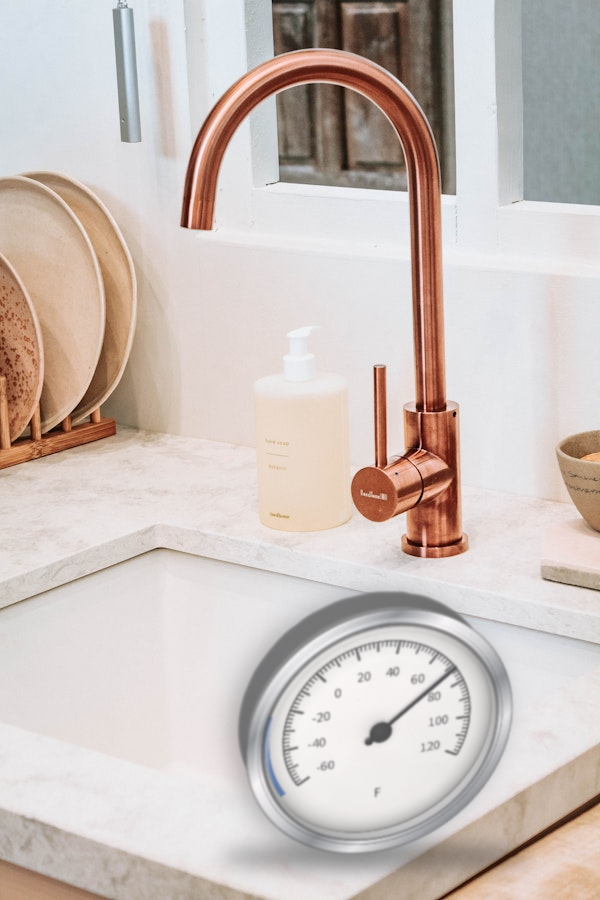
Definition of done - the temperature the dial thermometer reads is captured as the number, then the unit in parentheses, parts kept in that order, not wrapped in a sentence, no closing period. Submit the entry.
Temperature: 70 (°F)
